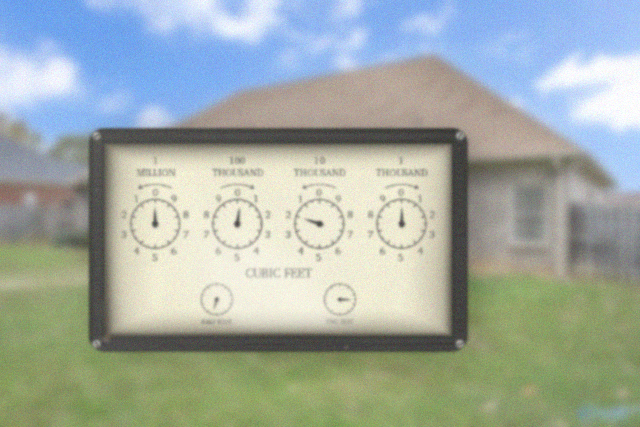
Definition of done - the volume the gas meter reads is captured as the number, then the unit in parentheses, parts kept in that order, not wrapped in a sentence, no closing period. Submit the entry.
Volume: 2000 (ft³)
